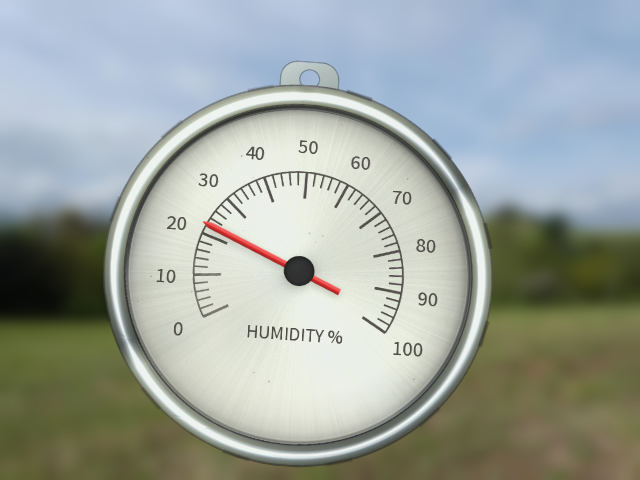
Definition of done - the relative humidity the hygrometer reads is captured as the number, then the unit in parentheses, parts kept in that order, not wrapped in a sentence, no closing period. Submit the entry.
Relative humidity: 22 (%)
